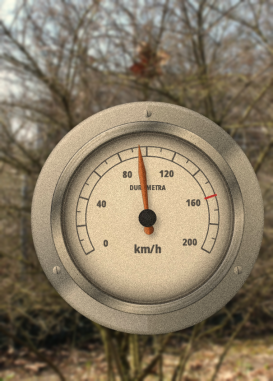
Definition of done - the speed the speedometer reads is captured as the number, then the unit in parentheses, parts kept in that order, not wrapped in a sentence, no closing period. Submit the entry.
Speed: 95 (km/h)
